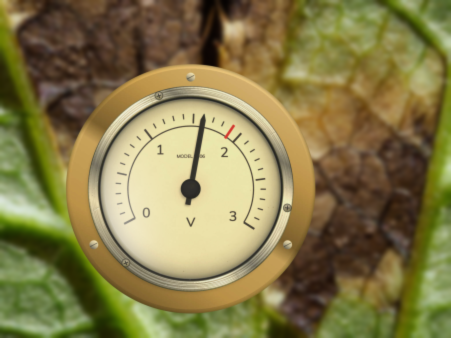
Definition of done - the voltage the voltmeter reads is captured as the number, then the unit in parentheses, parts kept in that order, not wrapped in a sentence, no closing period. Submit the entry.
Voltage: 1.6 (V)
